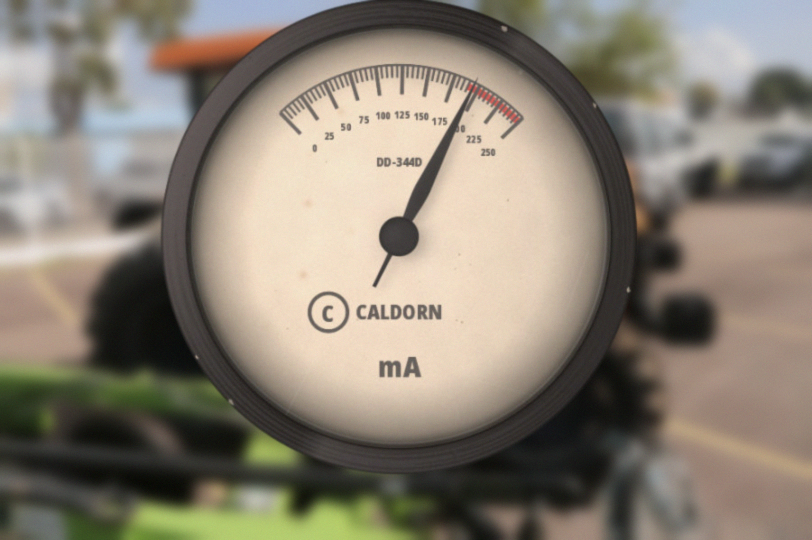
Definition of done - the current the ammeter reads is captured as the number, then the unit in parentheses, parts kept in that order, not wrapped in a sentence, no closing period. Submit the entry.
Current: 195 (mA)
